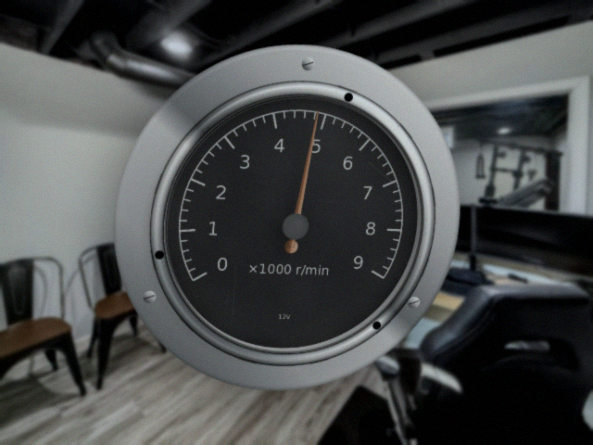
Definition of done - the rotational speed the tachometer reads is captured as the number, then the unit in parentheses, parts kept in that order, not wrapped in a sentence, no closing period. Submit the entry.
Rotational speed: 4800 (rpm)
